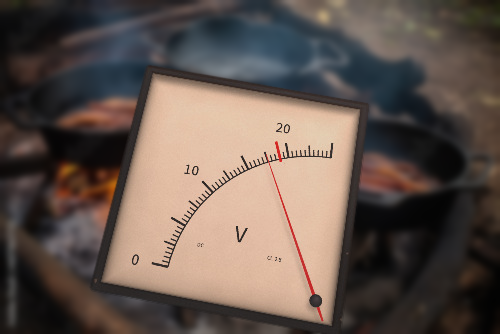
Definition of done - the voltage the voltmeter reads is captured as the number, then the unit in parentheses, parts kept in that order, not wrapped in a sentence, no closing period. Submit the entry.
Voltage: 17.5 (V)
